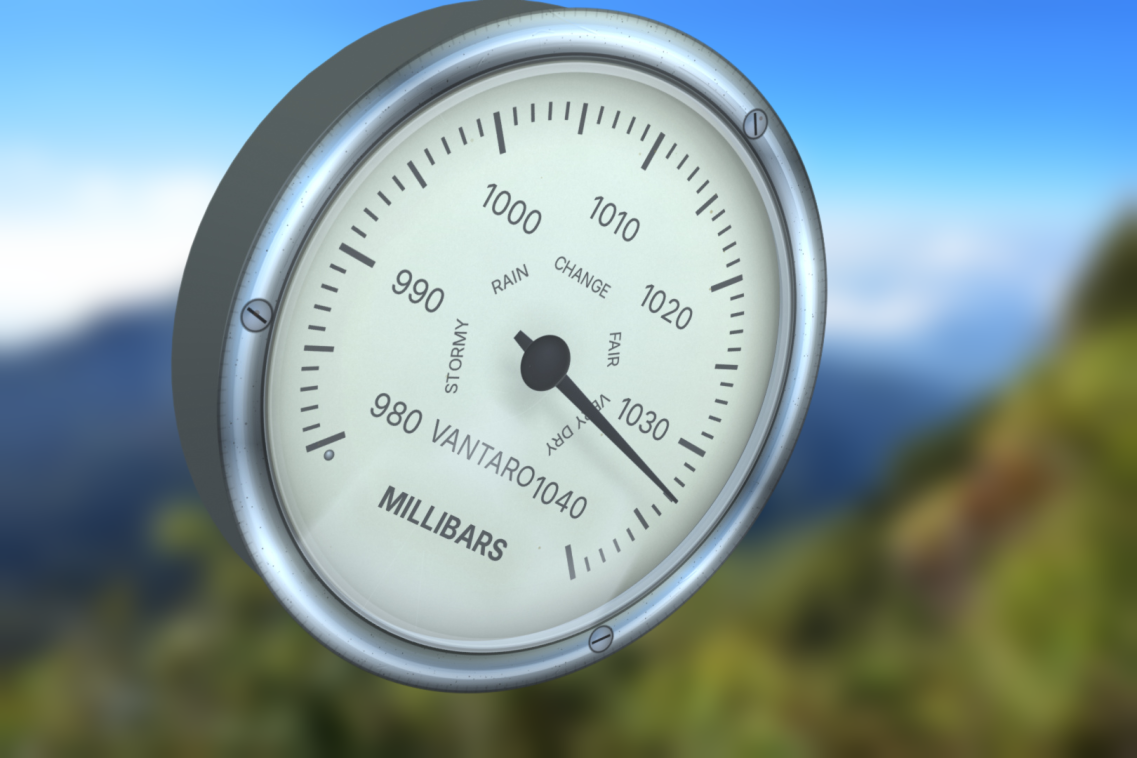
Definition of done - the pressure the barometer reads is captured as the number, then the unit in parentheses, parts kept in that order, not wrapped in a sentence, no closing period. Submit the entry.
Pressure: 1033 (mbar)
